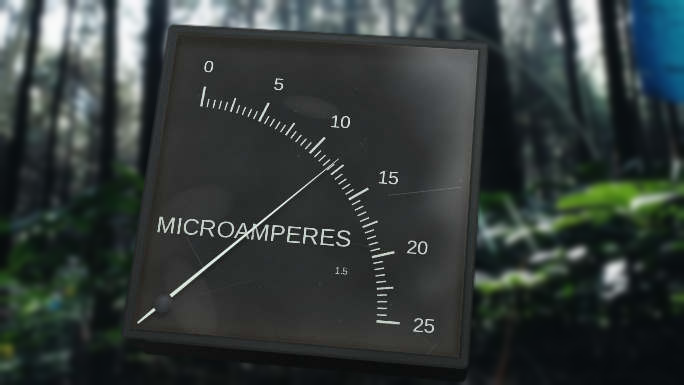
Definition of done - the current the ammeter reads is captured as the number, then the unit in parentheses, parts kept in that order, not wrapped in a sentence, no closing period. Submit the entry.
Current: 12 (µA)
